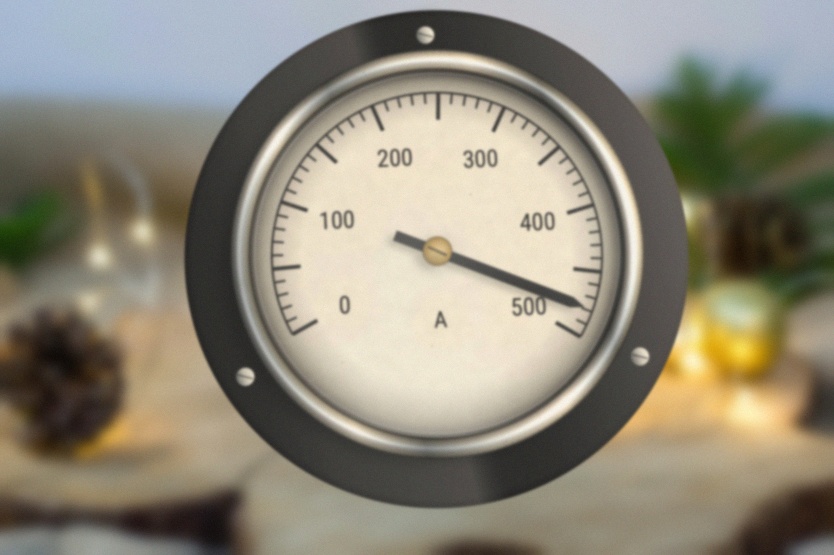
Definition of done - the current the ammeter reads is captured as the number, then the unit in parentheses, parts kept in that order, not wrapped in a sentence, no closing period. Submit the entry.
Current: 480 (A)
